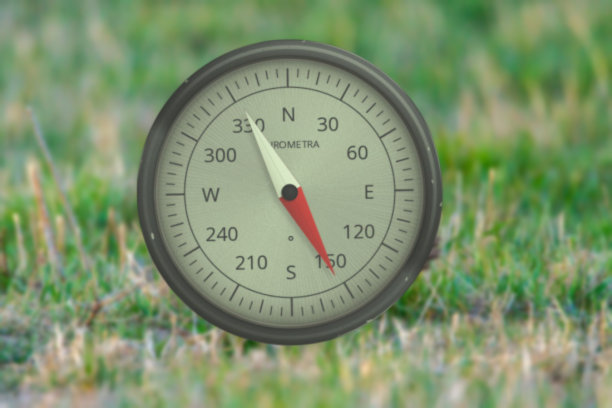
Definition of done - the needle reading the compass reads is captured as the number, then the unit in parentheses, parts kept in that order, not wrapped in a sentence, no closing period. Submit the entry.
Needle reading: 152.5 (°)
